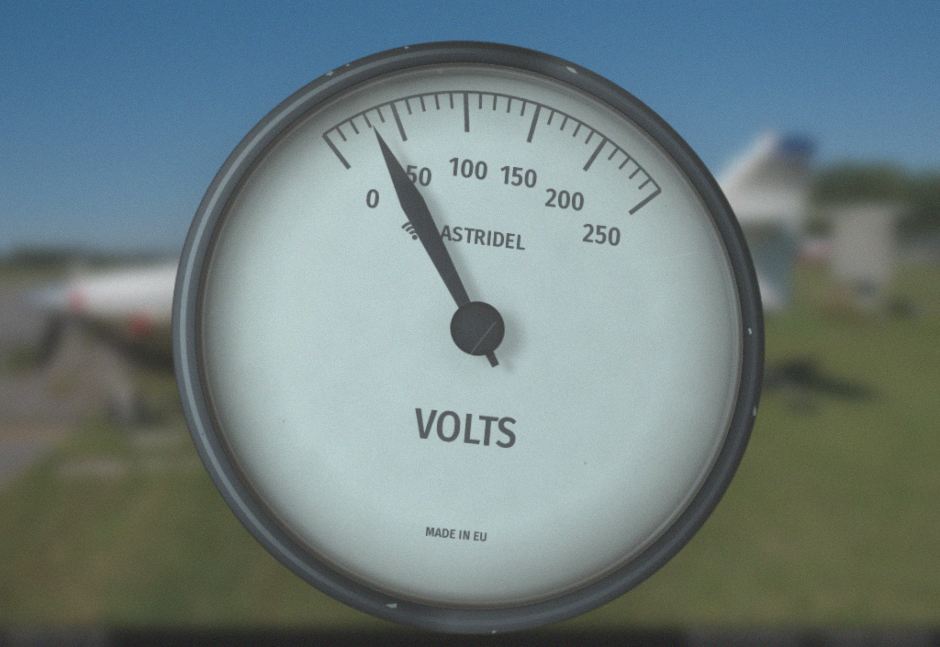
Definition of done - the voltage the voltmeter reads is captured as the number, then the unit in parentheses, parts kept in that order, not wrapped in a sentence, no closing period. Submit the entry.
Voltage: 30 (V)
